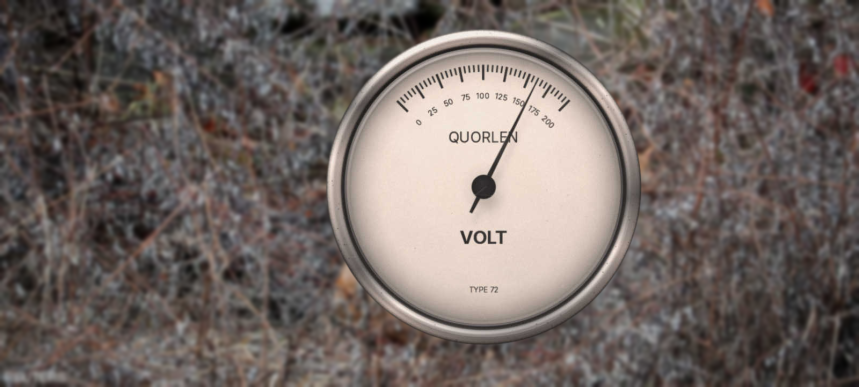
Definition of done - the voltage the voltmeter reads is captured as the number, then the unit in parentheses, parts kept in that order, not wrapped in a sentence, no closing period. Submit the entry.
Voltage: 160 (V)
